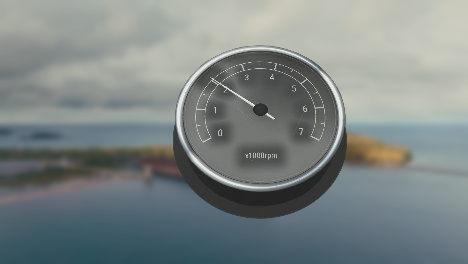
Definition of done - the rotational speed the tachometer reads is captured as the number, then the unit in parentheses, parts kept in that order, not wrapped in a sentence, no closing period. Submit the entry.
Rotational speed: 2000 (rpm)
